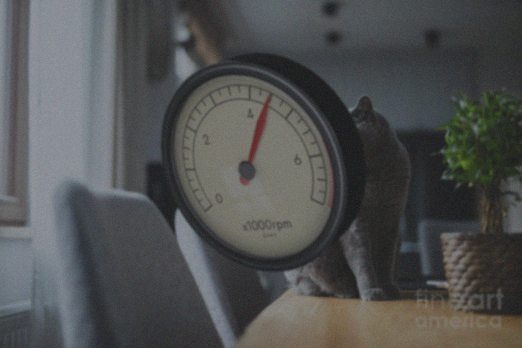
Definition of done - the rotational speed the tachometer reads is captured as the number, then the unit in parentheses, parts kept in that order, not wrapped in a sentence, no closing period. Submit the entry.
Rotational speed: 4500 (rpm)
